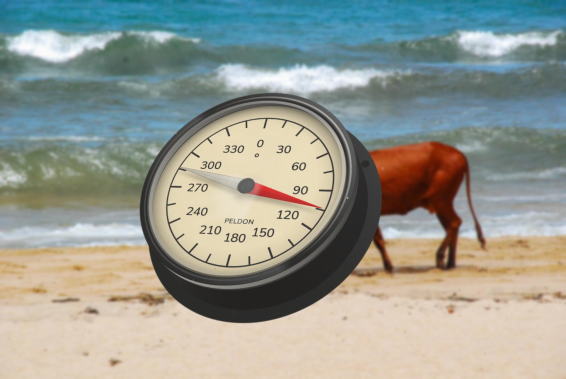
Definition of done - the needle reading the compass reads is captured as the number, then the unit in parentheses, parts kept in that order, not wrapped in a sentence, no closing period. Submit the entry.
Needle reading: 105 (°)
